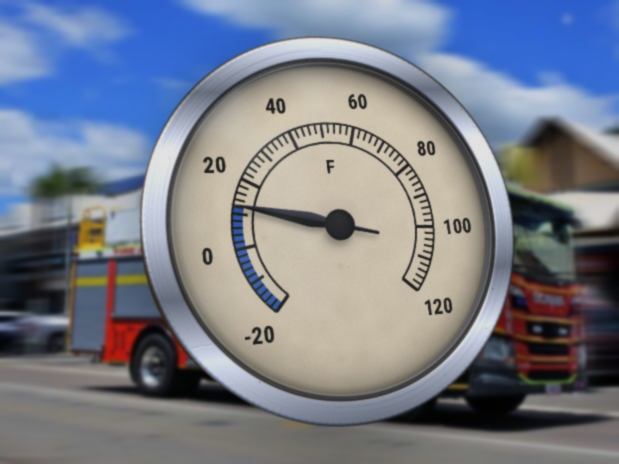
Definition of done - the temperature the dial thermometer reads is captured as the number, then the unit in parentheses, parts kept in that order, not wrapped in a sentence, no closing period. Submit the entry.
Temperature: 12 (°F)
